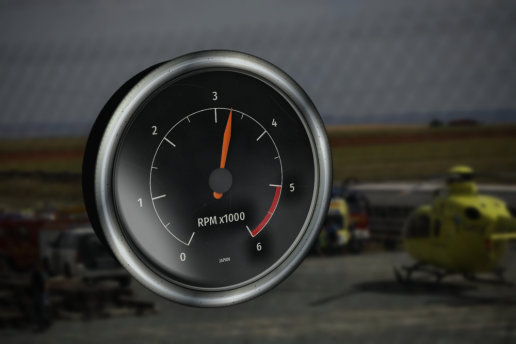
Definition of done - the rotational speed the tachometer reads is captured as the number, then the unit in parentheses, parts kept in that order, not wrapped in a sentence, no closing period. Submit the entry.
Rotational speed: 3250 (rpm)
